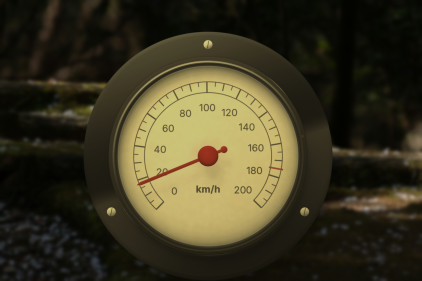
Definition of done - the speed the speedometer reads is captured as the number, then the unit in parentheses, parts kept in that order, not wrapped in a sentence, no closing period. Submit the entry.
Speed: 17.5 (km/h)
